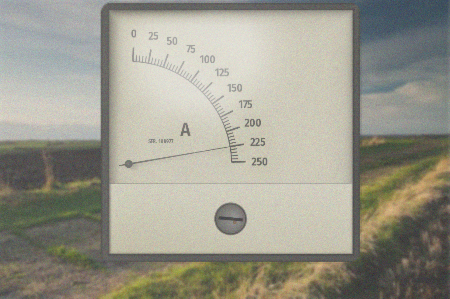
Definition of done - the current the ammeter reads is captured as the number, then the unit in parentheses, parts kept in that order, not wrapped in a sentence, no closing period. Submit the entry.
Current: 225 (A)
